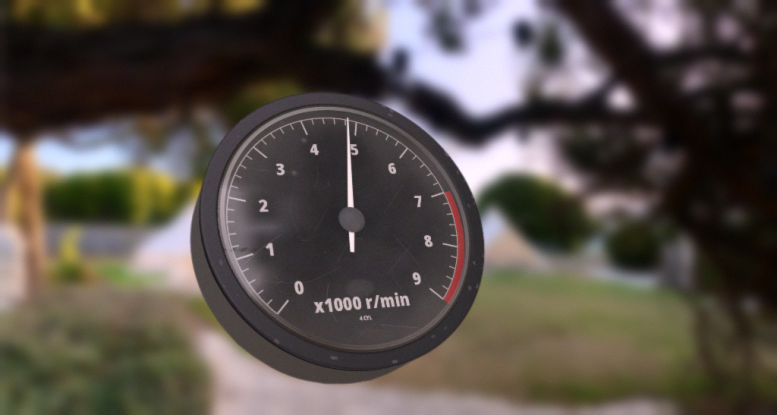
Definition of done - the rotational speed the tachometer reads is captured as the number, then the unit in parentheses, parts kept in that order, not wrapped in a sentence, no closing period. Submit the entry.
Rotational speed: 4800 (rpm)
